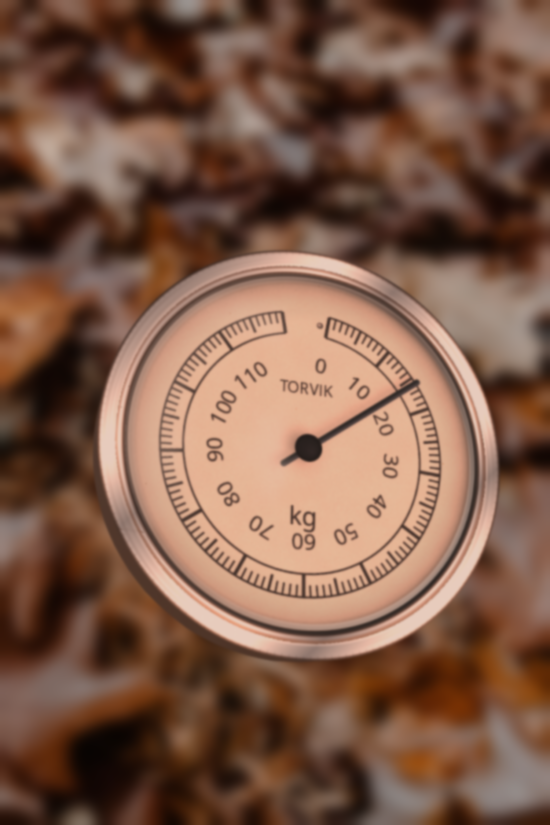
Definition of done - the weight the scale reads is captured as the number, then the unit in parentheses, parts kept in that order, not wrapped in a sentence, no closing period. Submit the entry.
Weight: 16 (kg)
